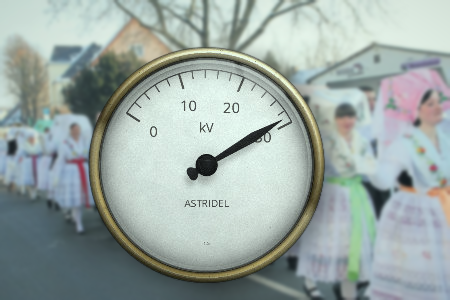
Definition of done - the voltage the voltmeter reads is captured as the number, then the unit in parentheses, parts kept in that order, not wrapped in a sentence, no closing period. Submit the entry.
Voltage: 29 (kV)
